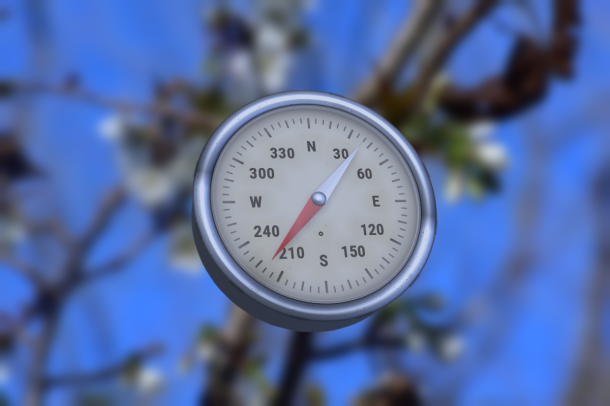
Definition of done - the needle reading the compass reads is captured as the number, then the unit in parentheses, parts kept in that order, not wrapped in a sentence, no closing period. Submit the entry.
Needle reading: 220 (°)
